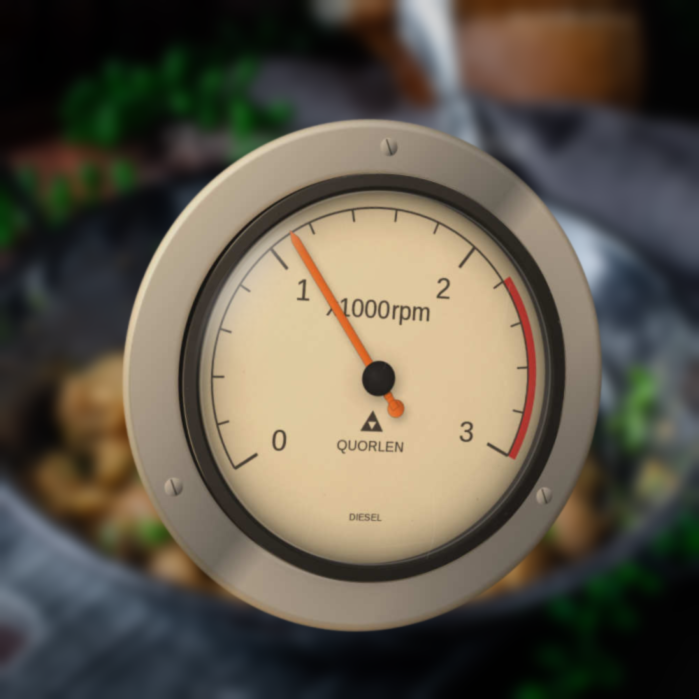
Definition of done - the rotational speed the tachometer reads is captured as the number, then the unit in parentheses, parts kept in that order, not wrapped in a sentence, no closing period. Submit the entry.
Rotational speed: 1100 (rpm)
